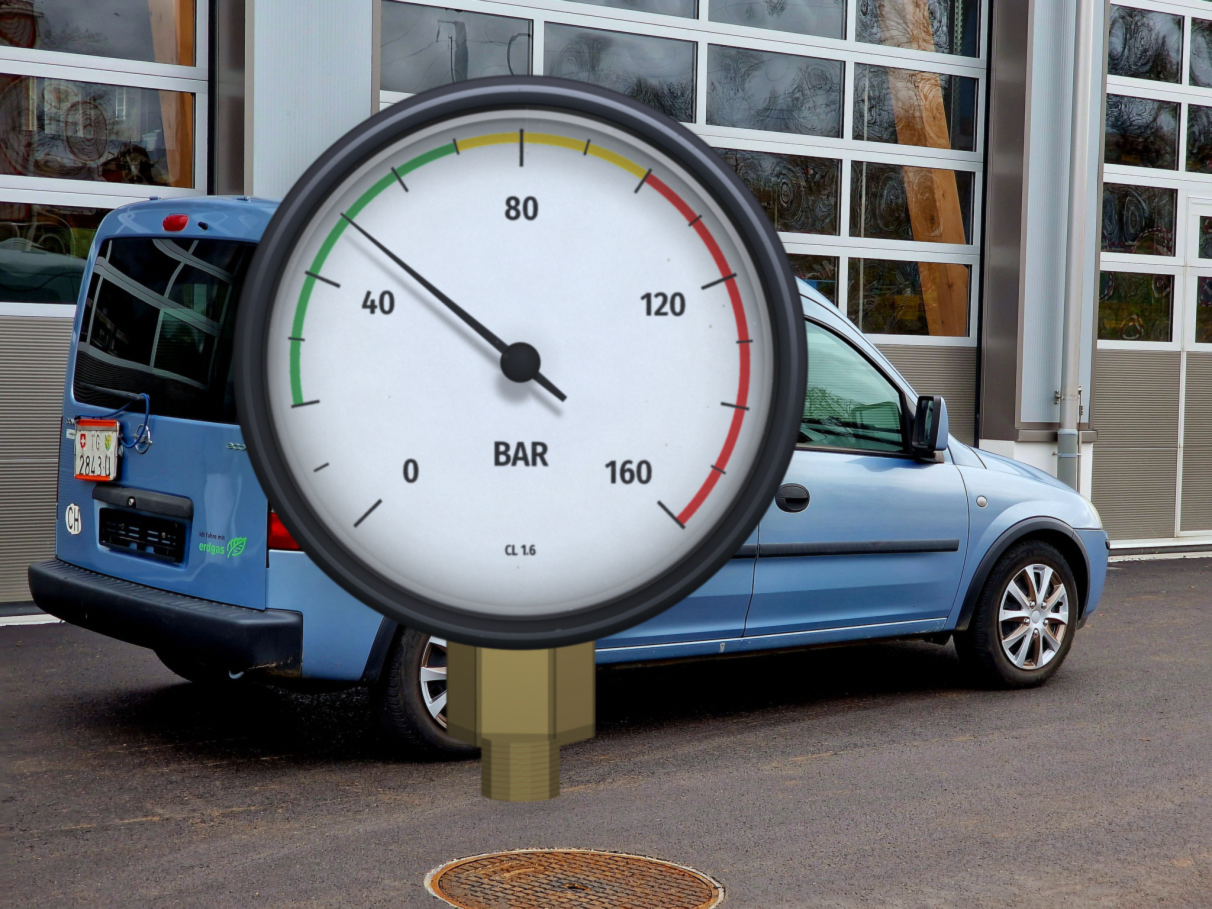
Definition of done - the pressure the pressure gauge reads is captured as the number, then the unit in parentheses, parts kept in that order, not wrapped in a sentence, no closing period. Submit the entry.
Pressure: 50 (bar)
